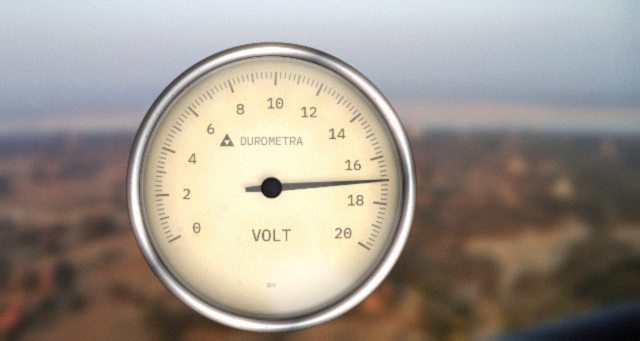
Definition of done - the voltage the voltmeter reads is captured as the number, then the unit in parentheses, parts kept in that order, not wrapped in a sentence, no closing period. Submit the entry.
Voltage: 17 (V)
